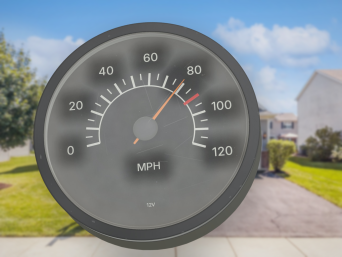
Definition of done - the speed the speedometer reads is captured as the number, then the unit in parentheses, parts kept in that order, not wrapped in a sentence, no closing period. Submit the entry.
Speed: 80 (mph)
